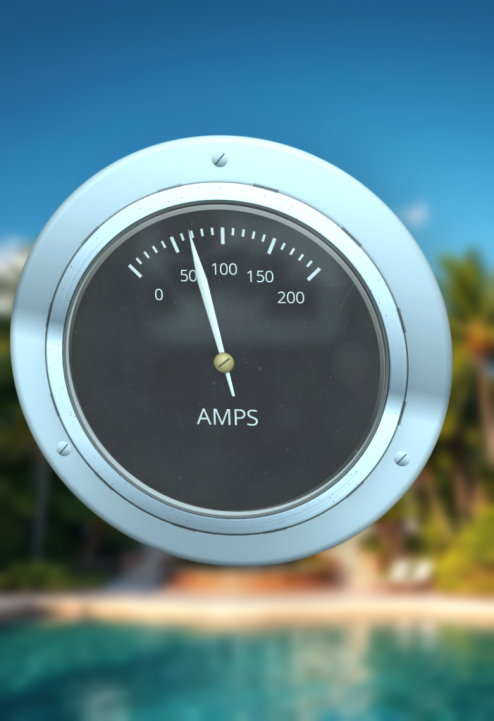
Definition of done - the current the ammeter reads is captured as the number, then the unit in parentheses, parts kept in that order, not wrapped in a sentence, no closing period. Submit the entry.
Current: 70 (A)
